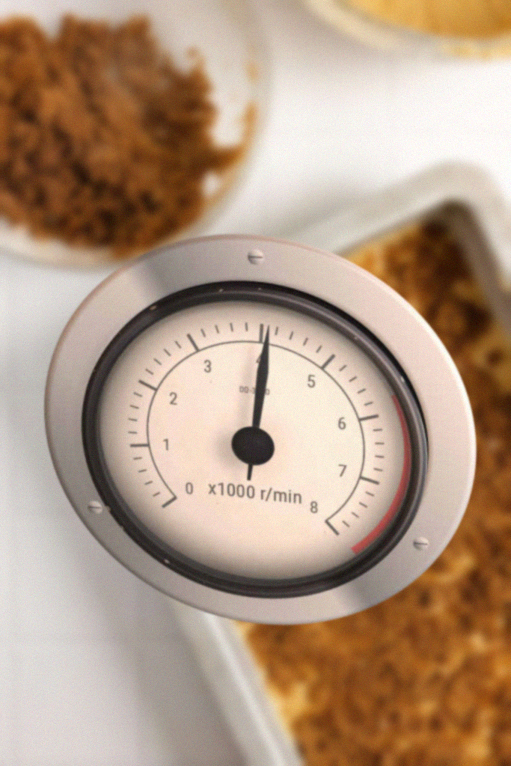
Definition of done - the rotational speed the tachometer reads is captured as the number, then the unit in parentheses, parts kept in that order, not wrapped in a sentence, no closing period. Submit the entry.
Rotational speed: 4100 (rpm)
